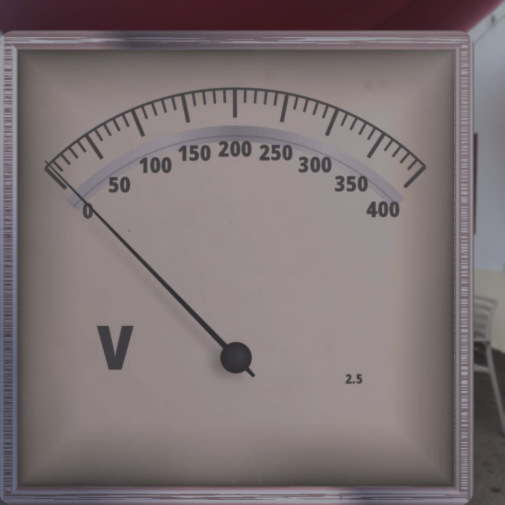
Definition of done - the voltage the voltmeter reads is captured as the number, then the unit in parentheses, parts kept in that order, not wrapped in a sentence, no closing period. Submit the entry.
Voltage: 5 (V)
